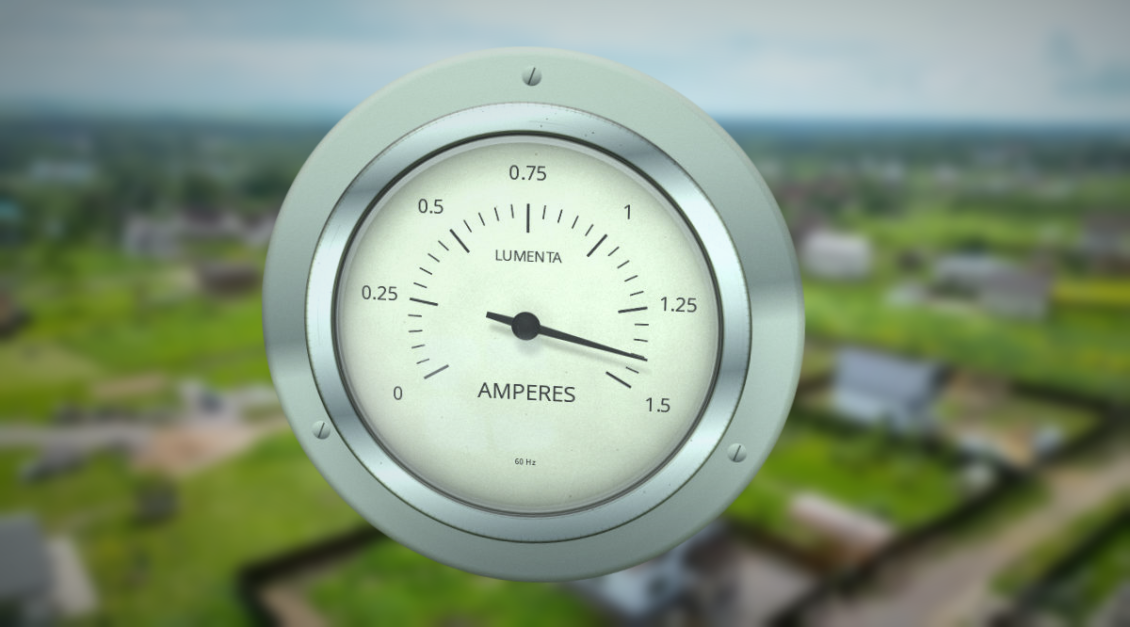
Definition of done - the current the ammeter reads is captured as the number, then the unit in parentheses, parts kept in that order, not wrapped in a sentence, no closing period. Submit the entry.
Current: 1.4 (A)
